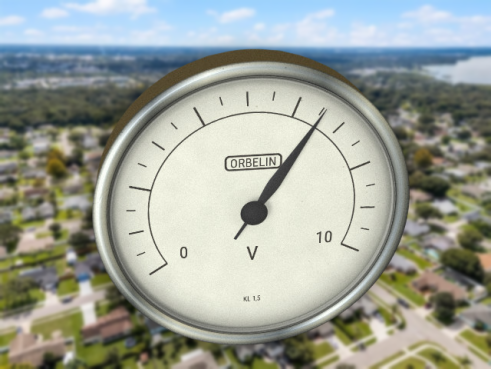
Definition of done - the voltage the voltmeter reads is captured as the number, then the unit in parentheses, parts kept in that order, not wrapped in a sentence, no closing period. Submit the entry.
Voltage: 6.5 (V)
